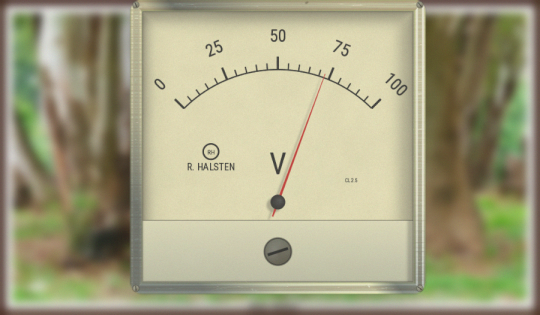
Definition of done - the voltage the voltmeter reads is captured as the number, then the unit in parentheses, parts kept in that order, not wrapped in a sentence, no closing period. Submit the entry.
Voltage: 72.5 (V)
